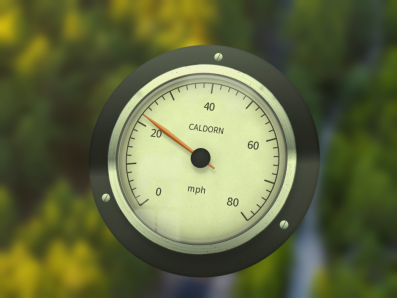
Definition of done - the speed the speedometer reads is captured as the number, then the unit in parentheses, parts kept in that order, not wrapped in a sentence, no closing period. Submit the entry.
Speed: 22 (mph)
